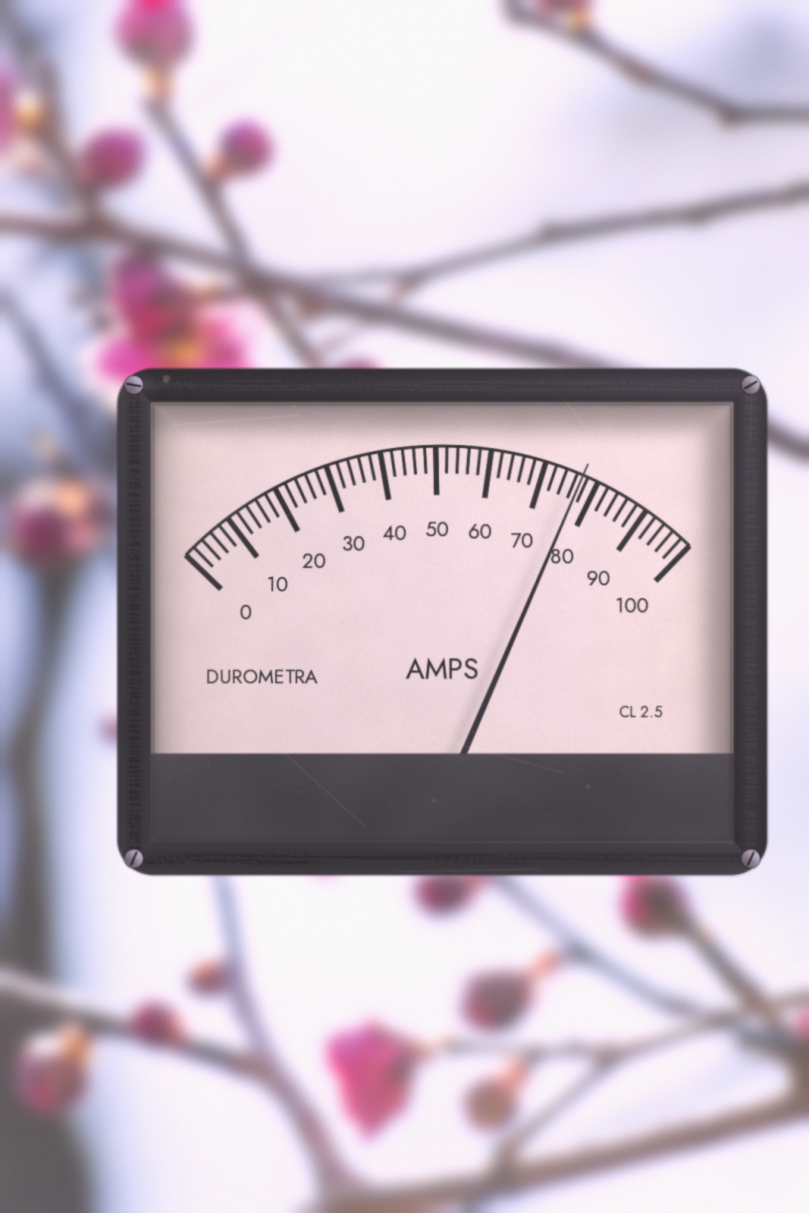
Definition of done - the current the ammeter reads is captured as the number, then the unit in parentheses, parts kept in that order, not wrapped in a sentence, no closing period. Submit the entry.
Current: 77 (A)
